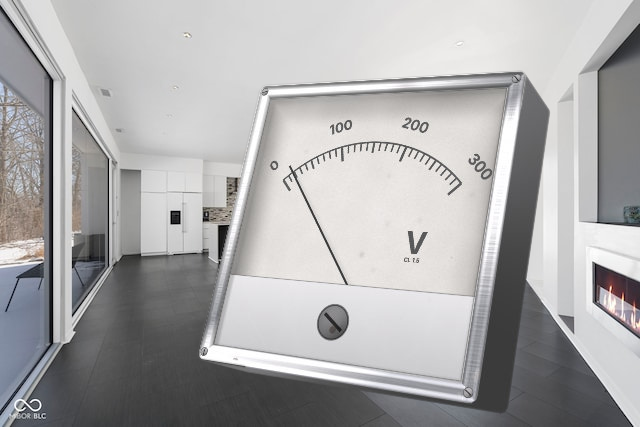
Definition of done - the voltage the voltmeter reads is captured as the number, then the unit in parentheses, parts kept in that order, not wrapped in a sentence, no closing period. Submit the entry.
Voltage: 20 (V)
